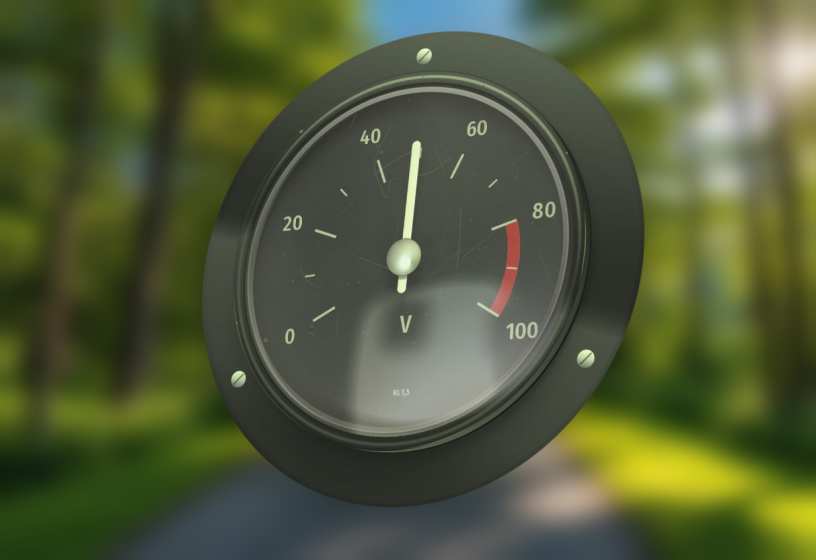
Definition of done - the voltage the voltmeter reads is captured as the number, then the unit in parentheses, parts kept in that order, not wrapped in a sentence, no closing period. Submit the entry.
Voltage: 50 (V)
